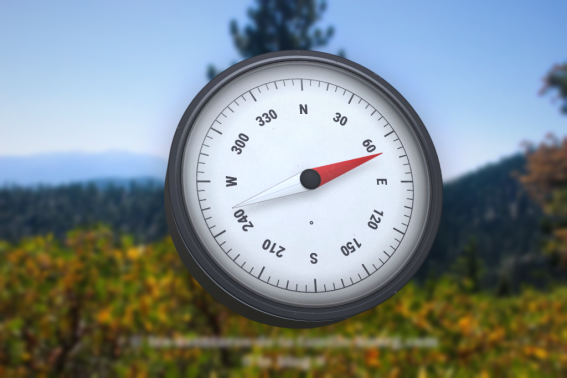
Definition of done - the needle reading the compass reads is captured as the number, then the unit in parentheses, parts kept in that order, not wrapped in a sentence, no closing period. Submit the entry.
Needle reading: 70 (°)
